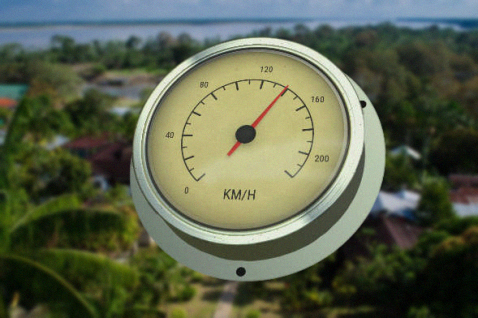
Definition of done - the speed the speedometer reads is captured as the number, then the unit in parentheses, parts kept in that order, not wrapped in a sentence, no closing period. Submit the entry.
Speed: 140 (km/h)
